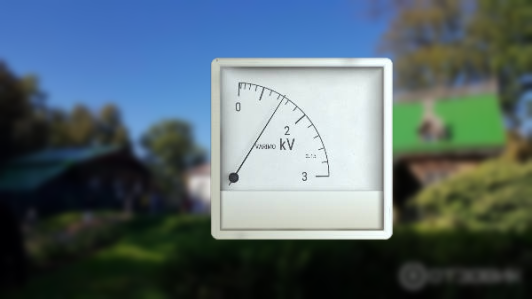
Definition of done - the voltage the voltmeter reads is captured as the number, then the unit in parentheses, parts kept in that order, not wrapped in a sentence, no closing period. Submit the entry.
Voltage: 1.5 (kV)
